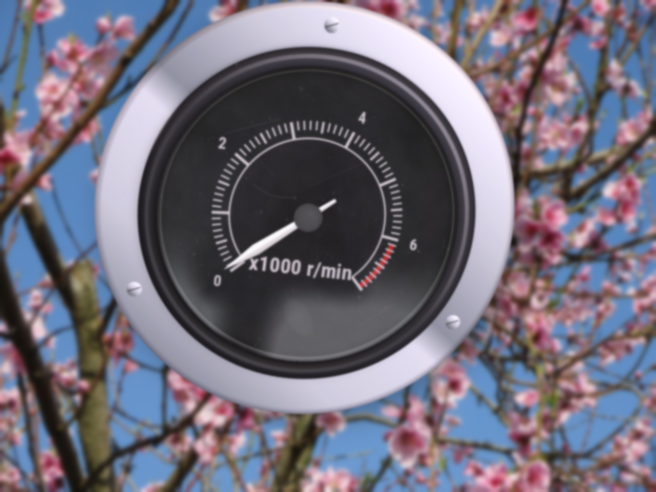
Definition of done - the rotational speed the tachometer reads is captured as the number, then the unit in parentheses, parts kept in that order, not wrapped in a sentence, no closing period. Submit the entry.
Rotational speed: 100 (rpm)
